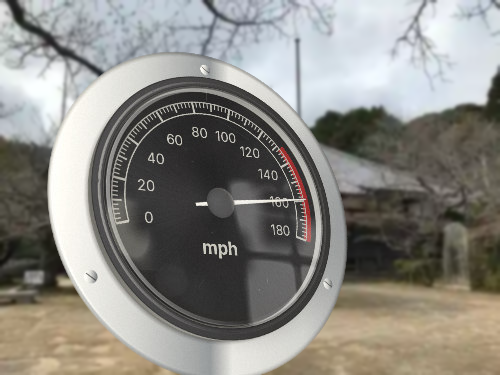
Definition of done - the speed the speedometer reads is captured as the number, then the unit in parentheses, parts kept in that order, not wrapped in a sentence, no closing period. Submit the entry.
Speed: 160 (mph)
